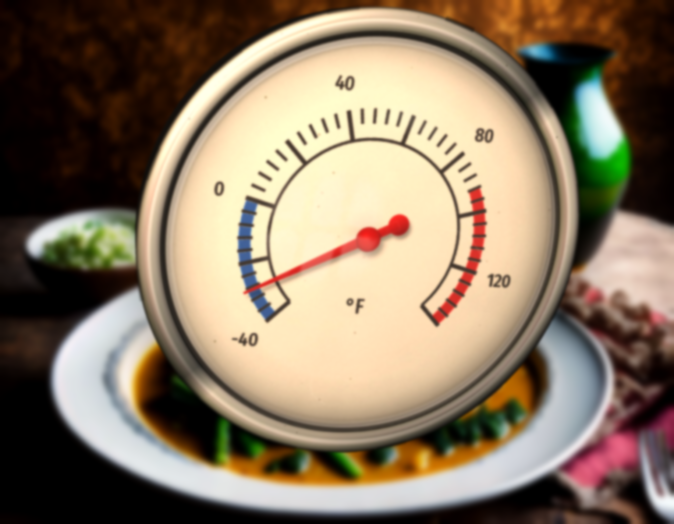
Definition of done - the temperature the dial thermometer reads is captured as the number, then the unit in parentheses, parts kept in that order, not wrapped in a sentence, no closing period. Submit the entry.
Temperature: -28 (°F)
